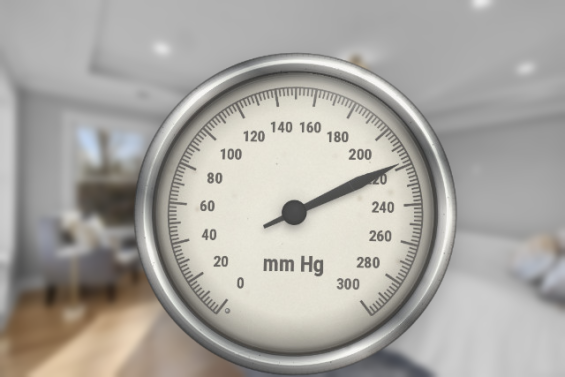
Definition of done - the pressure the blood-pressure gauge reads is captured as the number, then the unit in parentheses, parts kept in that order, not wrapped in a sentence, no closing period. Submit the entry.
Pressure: 218 (mmHg)
